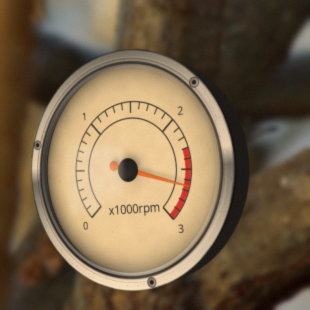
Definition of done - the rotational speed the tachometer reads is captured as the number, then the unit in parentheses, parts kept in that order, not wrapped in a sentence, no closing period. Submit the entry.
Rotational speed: 2650 (rpm)
